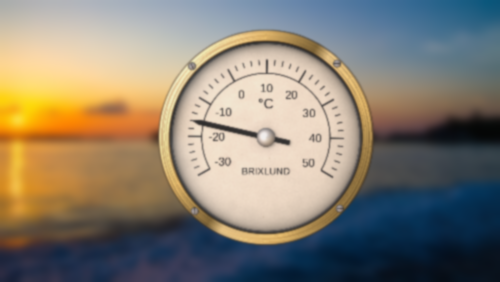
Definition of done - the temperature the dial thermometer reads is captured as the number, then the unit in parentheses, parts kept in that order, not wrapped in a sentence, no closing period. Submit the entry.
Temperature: -16 (°C)
